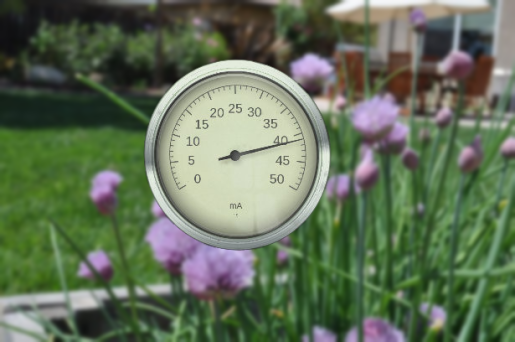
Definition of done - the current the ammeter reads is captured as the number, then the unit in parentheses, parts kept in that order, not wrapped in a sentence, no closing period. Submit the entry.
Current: 41 (mA)
